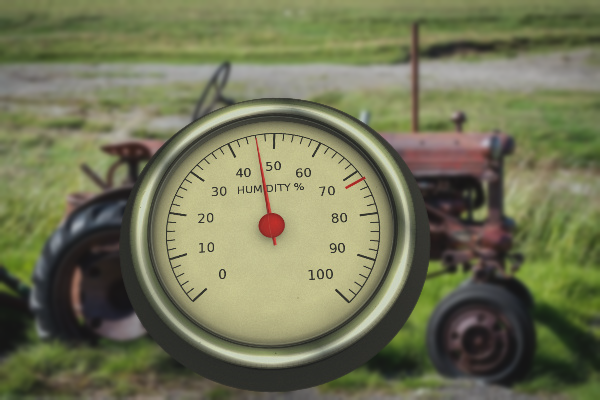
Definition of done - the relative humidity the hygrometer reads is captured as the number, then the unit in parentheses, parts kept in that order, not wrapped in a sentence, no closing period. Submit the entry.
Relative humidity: 46 (%)
